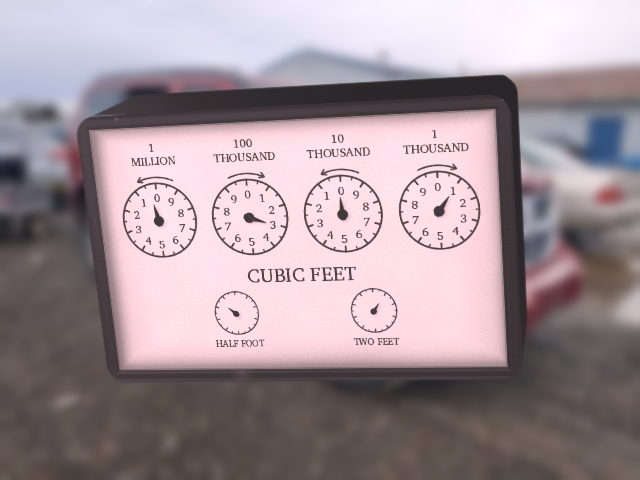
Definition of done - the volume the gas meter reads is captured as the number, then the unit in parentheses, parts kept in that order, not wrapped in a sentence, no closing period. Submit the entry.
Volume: 30100 (ft³)
